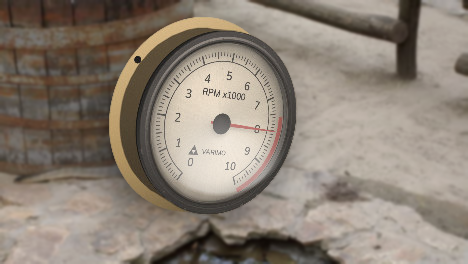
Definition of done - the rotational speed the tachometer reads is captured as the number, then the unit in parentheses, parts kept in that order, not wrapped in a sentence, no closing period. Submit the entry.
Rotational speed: 8000 (rpm)
